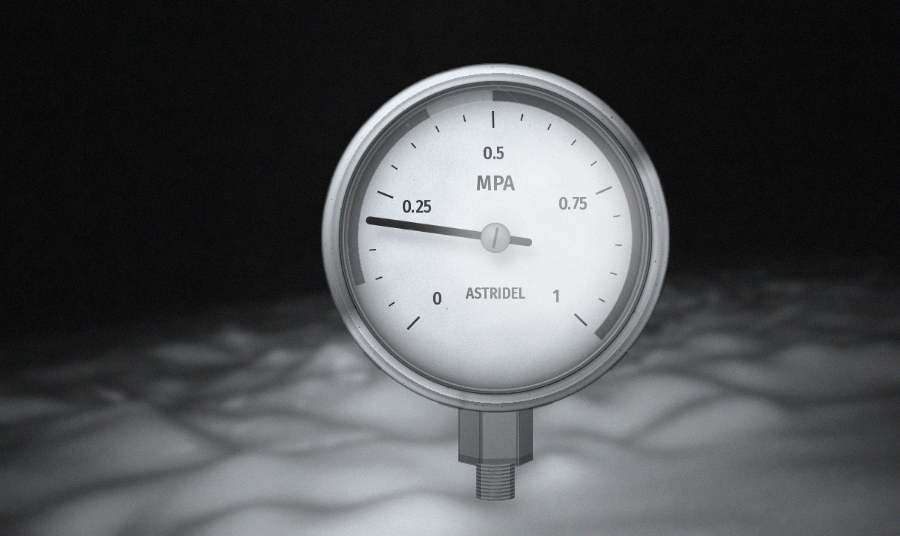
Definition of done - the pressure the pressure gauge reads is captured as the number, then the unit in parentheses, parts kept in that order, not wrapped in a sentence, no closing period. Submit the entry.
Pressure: 0.2 (MPa)
